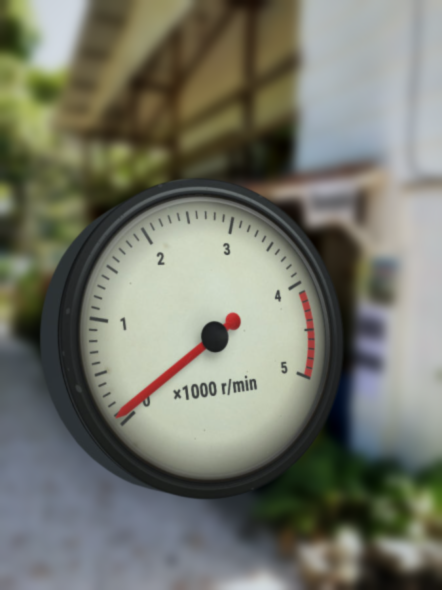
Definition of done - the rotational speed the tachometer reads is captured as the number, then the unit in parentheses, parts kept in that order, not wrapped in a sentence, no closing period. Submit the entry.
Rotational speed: 100 (rpm)
